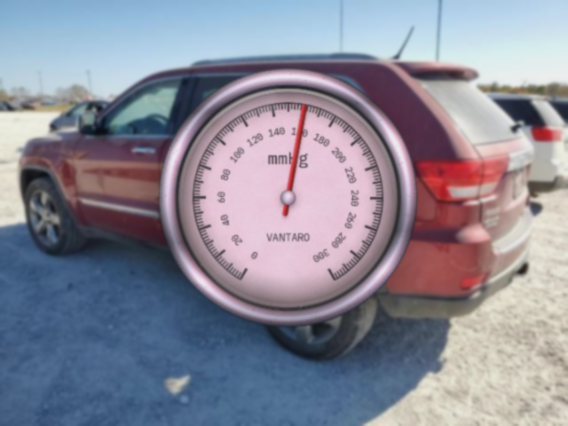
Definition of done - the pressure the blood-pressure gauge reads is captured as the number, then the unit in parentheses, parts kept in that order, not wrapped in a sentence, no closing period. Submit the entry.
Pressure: 160 (mmHg)
